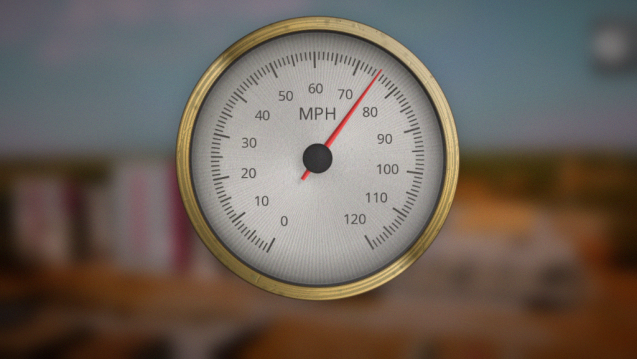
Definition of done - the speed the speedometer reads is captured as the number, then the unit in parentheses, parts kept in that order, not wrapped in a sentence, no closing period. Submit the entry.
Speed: 75 (mph)
